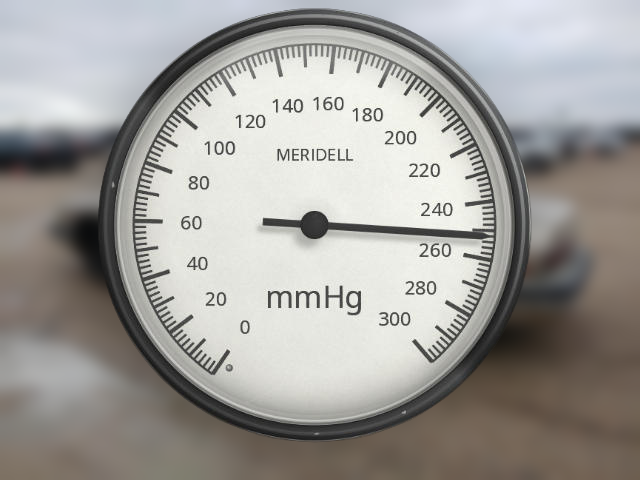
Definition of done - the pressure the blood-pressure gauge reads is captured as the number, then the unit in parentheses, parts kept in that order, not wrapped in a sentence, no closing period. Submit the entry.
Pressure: 252 (mmHg)
